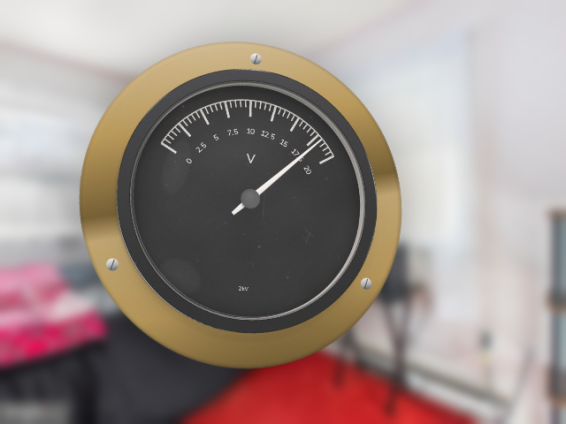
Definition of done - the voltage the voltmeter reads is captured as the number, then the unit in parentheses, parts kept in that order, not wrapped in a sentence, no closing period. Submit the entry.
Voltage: 18 (V)
